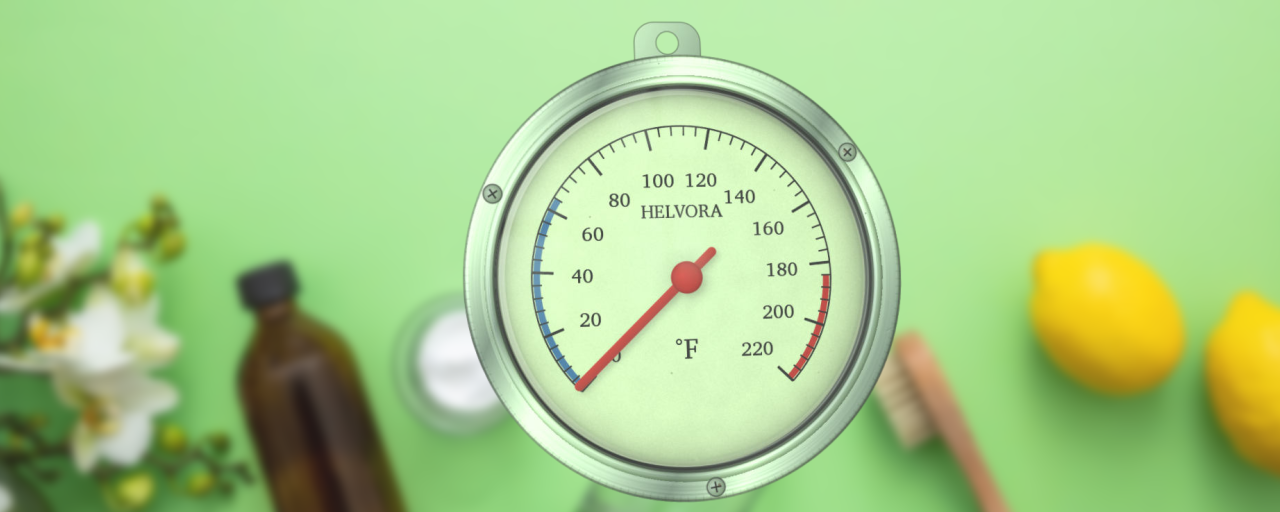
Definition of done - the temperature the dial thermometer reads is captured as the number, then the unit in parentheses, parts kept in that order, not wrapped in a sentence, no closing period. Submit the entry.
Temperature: 2 (°F)
